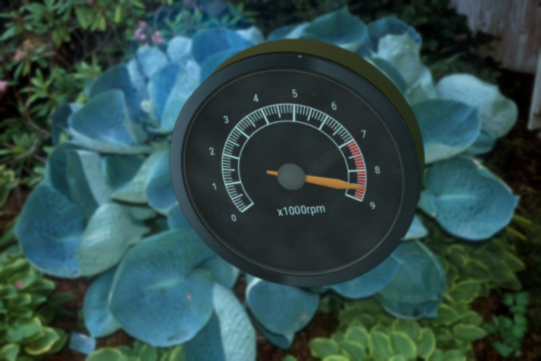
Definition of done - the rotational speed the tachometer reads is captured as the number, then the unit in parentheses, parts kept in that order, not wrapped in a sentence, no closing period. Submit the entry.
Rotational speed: 8500 (rpm)
